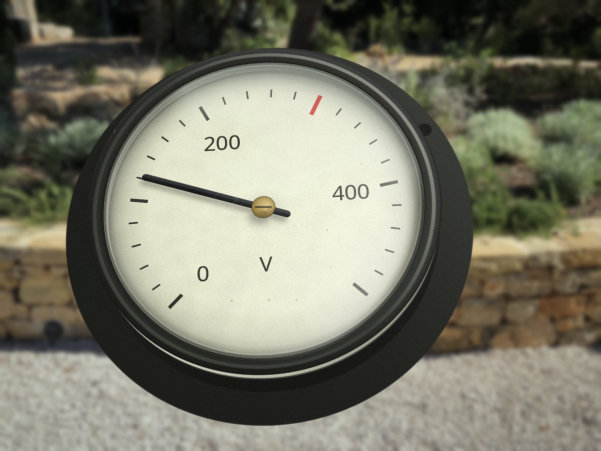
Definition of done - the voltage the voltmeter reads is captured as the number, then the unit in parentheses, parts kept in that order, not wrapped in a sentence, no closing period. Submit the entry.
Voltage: 120 (V)
